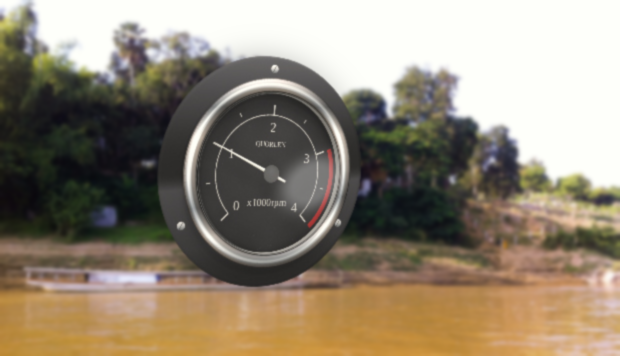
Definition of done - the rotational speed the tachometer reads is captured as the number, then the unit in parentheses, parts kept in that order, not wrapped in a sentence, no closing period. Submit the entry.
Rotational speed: 1000 (rpm)
